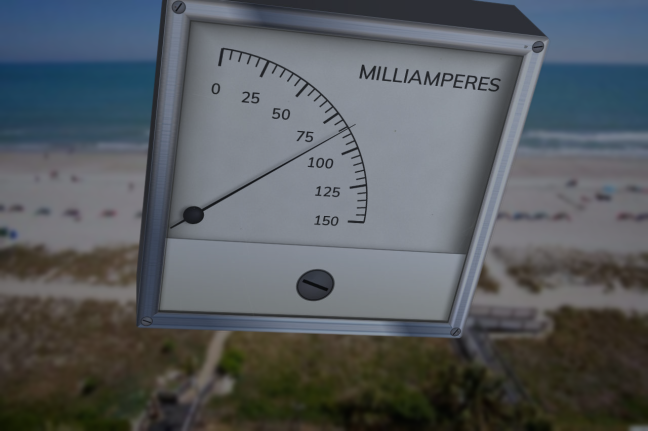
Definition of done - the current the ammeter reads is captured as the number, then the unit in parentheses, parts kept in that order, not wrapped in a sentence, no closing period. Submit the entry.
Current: 85 (mA)
